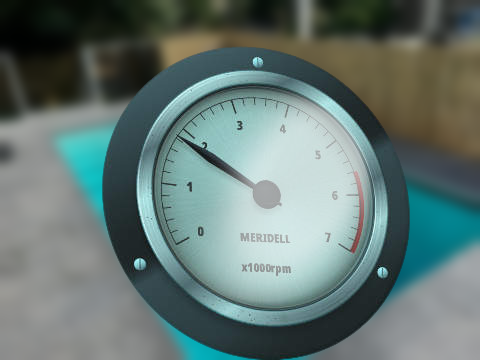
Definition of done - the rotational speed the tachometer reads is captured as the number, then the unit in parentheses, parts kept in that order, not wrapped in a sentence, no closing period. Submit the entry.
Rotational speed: 1800 (rpm)
